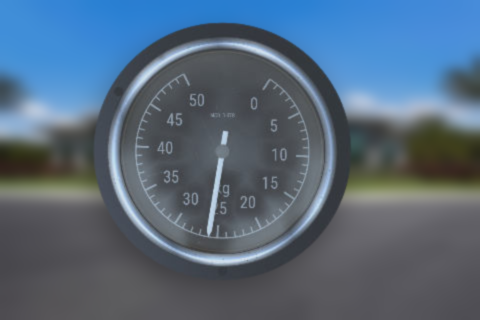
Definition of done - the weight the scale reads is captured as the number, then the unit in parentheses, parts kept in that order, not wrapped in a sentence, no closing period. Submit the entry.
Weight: 26 (kg)
